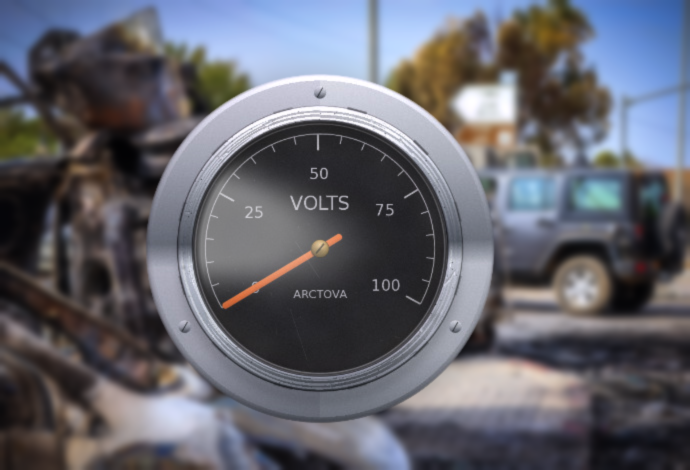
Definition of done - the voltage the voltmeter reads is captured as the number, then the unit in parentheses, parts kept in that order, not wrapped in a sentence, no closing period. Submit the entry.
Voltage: 0 (V)
